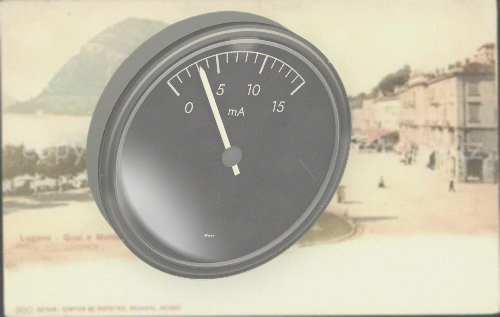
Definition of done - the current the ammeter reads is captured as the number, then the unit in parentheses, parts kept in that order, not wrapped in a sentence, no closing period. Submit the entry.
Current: 3 (mA)
